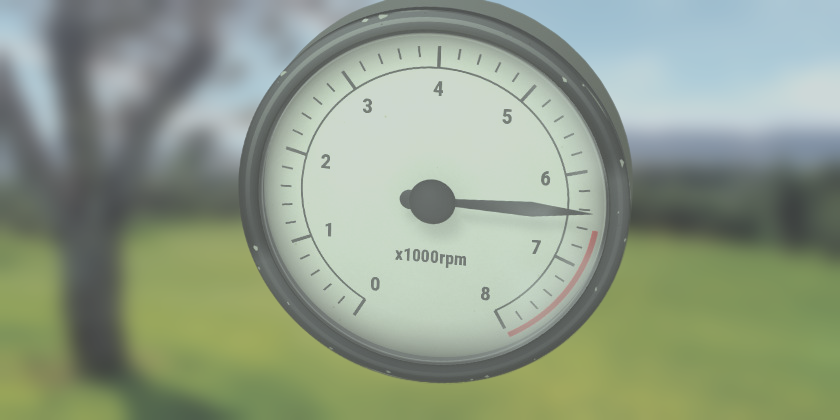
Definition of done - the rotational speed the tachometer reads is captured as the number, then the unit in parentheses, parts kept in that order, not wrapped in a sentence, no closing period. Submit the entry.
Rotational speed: 6400 (rpm)
